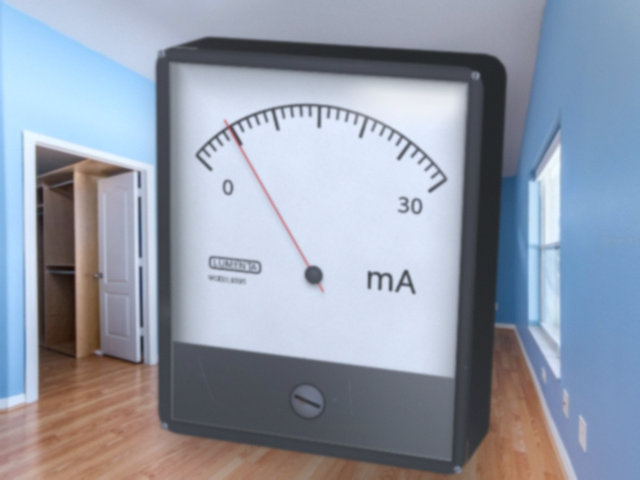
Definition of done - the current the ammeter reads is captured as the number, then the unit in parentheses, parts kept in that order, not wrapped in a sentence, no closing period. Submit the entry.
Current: 5 (mA)
